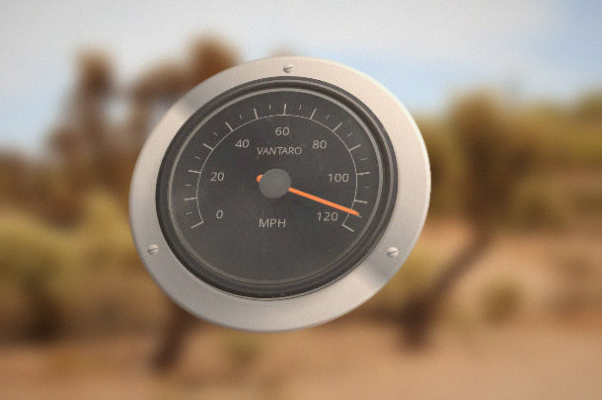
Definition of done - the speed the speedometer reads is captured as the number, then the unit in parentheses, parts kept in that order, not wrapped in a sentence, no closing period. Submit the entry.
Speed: 115 (mph)
